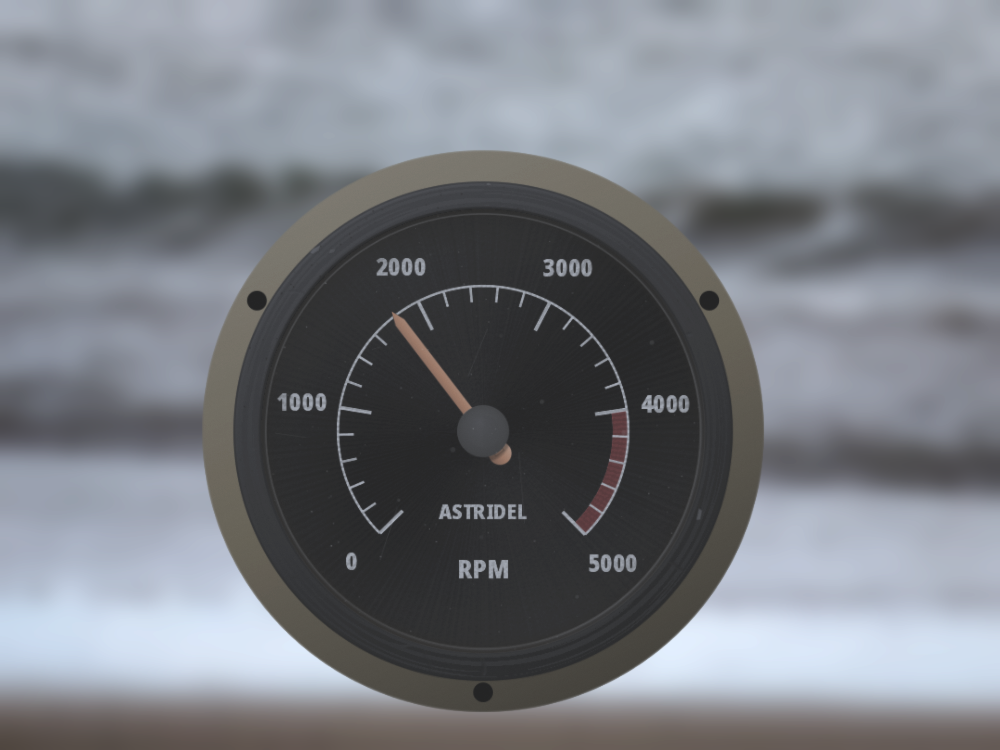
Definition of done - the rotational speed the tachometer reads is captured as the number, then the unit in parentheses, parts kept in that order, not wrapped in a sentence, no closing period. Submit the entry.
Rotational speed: 1800 (rpm)
